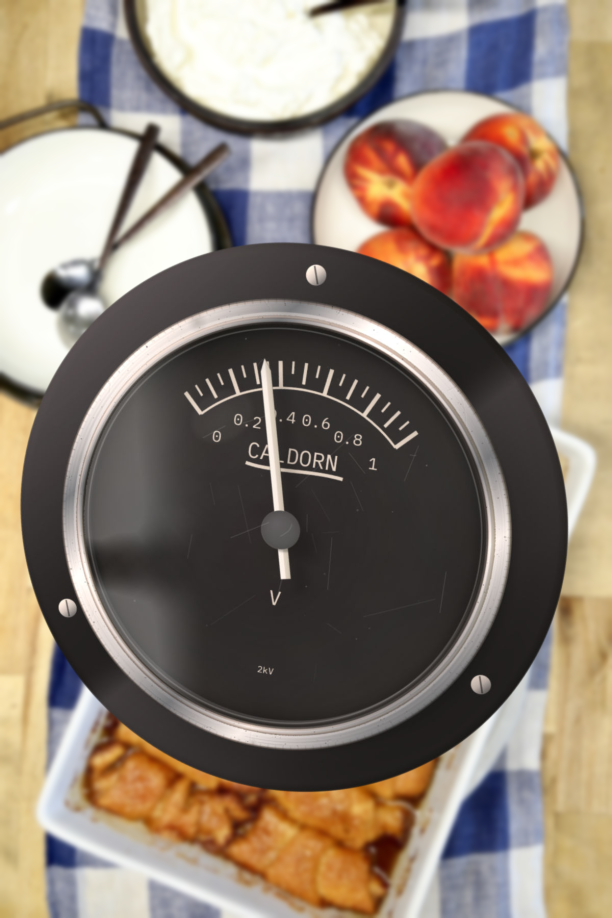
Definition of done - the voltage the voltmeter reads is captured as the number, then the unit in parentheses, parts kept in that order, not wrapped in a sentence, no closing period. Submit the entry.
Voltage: 0.35 (V)
